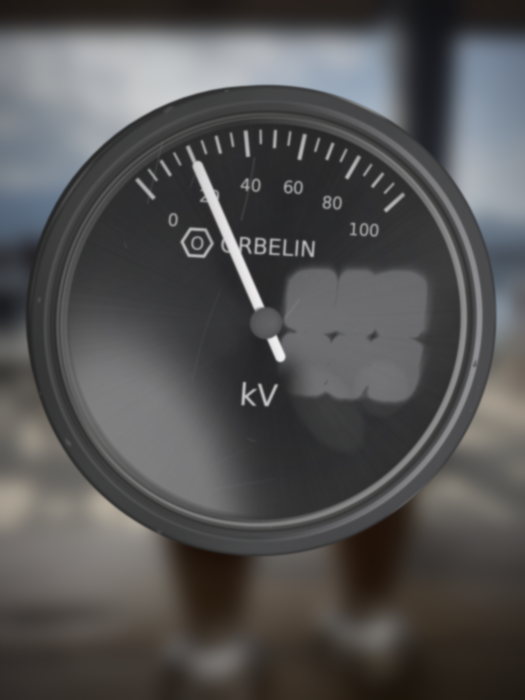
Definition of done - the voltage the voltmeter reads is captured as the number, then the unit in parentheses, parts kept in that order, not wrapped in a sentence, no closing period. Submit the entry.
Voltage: 20 (kV)
